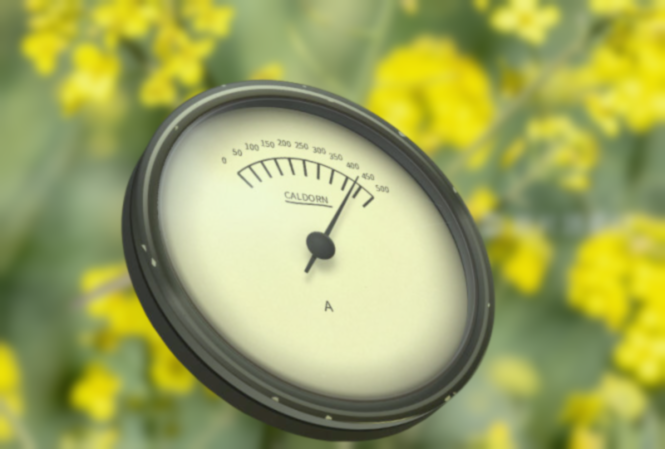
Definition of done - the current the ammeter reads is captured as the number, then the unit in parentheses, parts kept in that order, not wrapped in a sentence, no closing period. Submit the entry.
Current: 425 (A)
